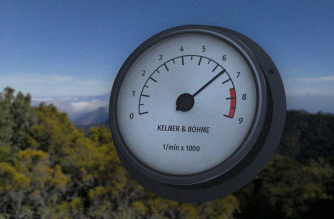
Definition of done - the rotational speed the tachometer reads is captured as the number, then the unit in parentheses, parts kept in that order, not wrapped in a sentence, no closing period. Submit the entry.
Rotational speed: 6500 (rpm)
